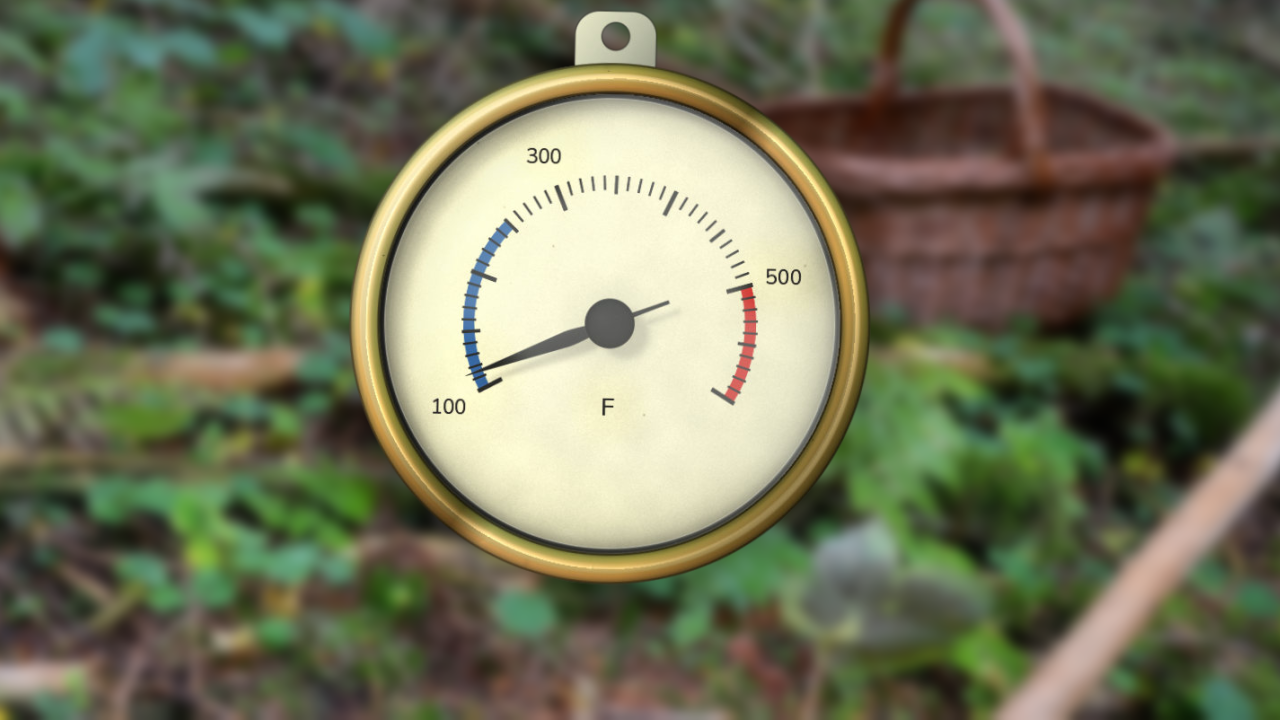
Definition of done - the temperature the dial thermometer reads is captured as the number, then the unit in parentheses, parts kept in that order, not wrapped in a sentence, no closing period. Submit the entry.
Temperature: 115 (°F)
